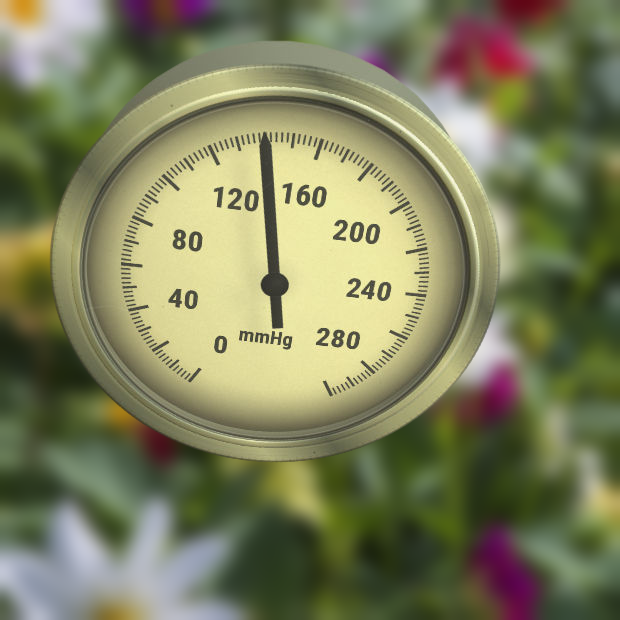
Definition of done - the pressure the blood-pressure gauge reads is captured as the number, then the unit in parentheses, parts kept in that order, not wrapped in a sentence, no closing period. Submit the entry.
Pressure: 140 (mmHg)
